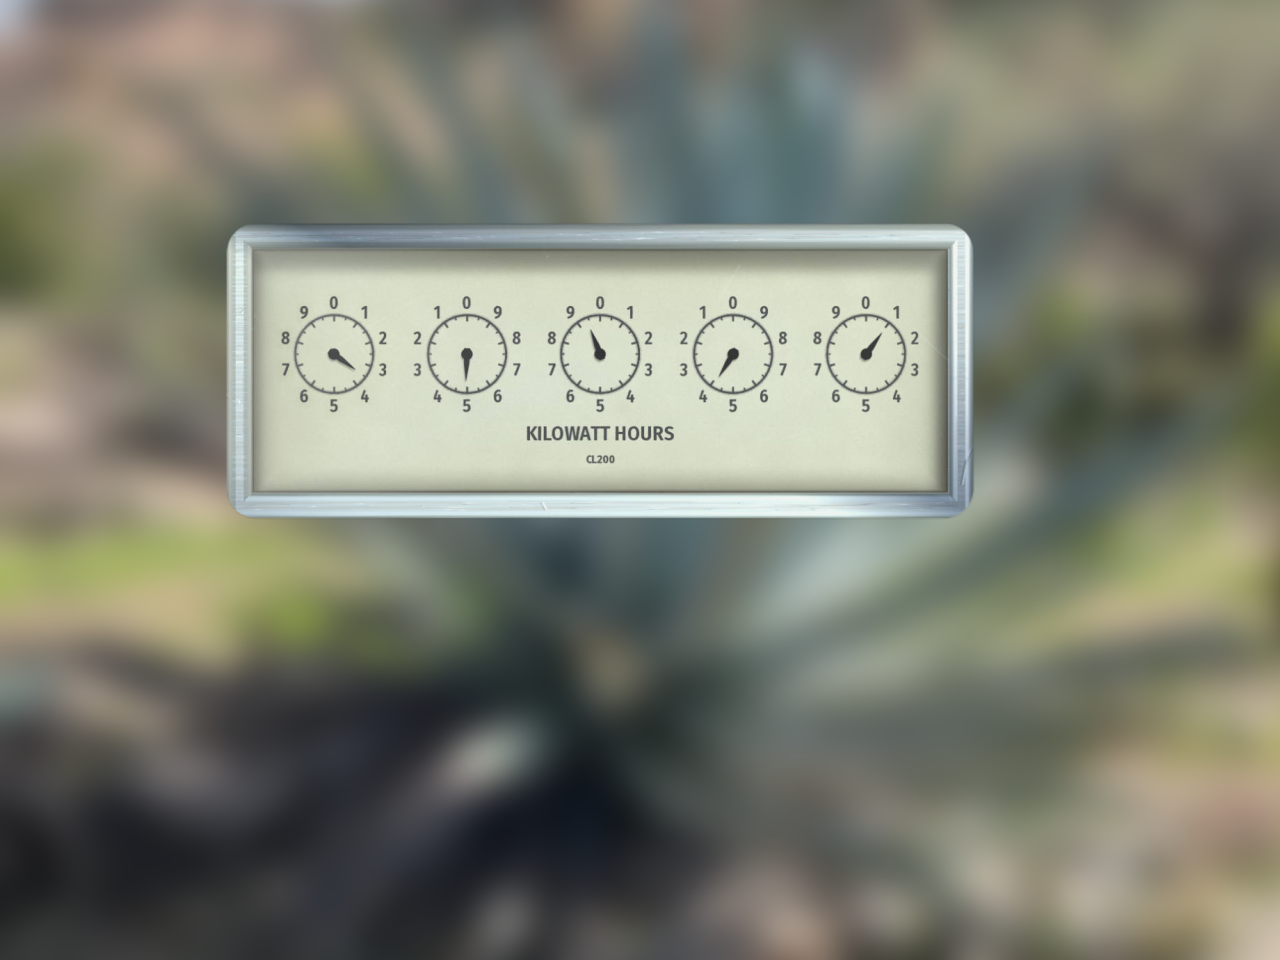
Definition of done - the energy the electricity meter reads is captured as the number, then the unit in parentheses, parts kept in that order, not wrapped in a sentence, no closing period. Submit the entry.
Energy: 34941 (kWh)
